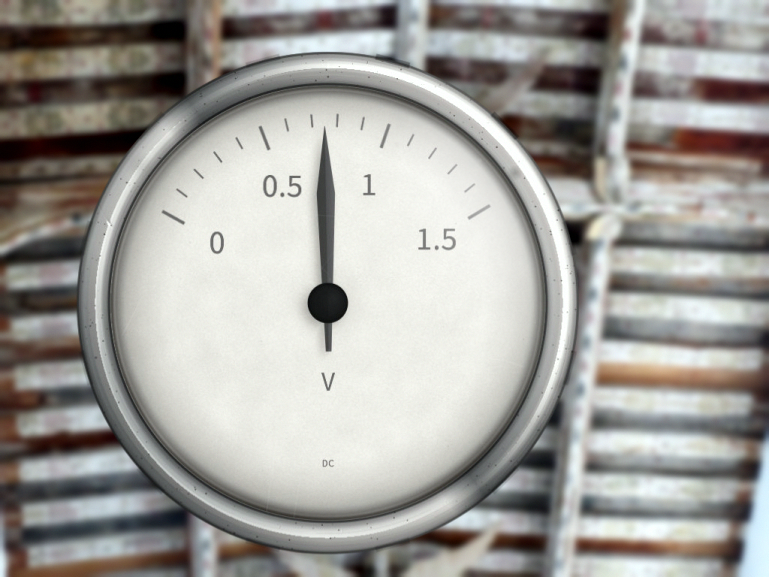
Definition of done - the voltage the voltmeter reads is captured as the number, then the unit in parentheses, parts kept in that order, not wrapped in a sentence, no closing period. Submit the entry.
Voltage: 0.75 (V)
